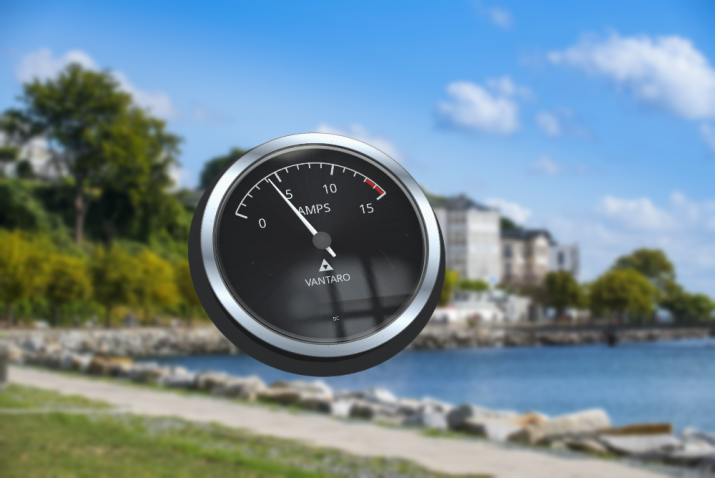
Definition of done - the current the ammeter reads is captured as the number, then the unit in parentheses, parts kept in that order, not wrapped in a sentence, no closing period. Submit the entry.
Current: 4 (A)
